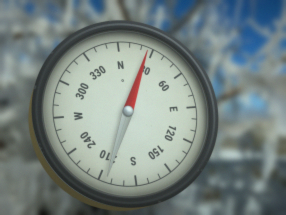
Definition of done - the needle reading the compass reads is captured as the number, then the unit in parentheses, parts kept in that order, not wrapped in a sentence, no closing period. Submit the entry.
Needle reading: 25 (°)
